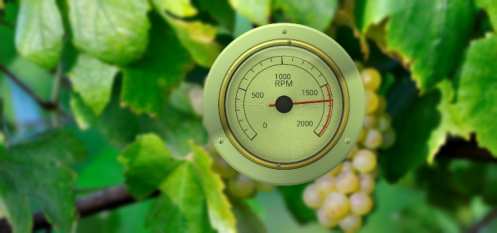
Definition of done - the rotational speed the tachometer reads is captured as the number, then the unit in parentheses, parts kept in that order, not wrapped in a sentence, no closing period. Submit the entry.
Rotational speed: 1650 (rpm)
